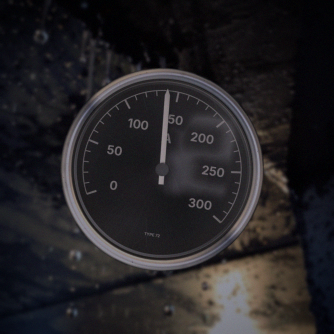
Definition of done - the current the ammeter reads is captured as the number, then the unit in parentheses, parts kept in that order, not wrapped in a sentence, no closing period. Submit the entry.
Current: 140 (A)
